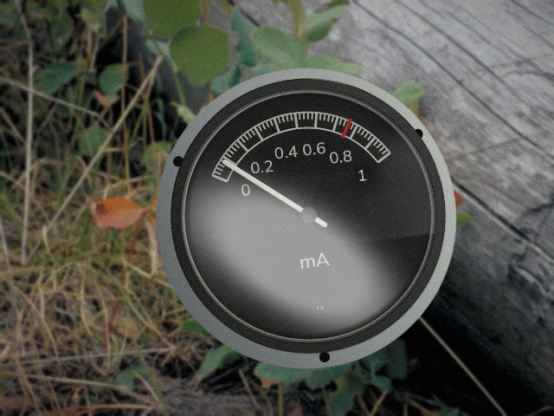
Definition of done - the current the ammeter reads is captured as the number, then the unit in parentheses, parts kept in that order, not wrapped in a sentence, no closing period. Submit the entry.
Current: 0.08 (mA)
